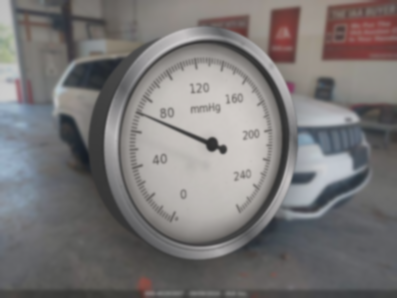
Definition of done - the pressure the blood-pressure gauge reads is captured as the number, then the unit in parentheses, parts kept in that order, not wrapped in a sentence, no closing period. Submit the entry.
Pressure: 70 (mmHg)
